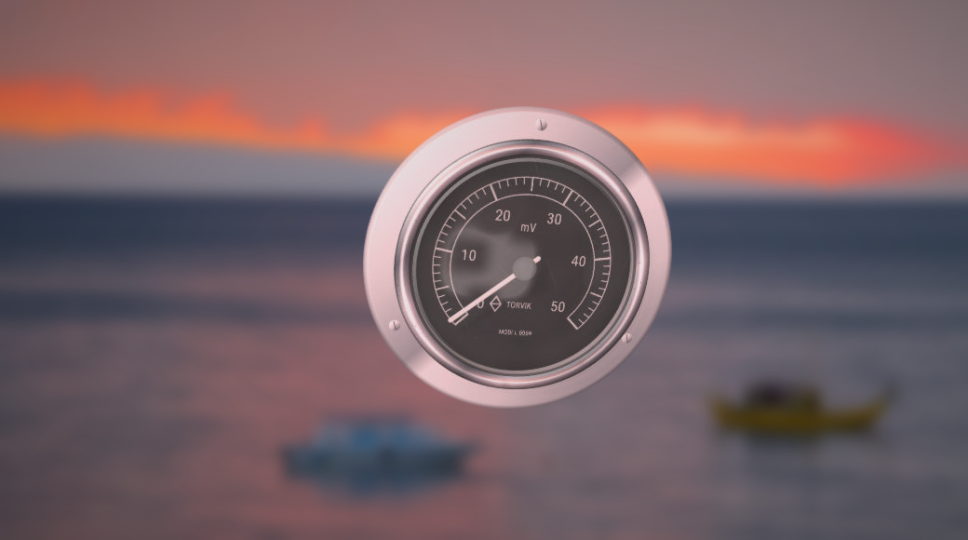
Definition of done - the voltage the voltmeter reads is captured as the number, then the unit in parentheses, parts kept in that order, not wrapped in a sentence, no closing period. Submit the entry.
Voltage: 1 (mV)
